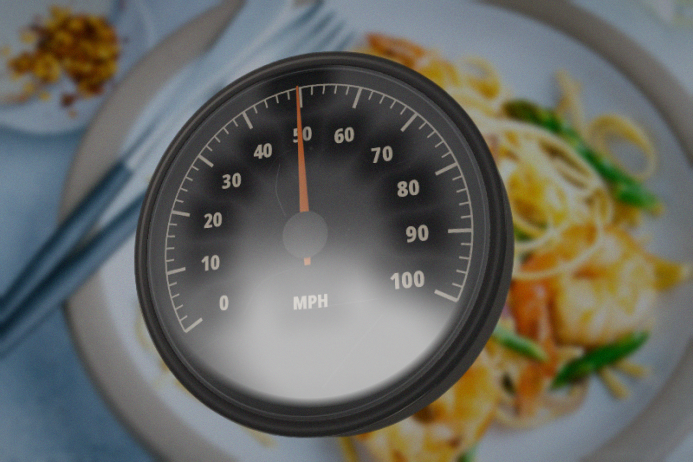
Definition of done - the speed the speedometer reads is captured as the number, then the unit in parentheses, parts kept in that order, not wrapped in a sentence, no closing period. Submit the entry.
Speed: 50 (mph)
